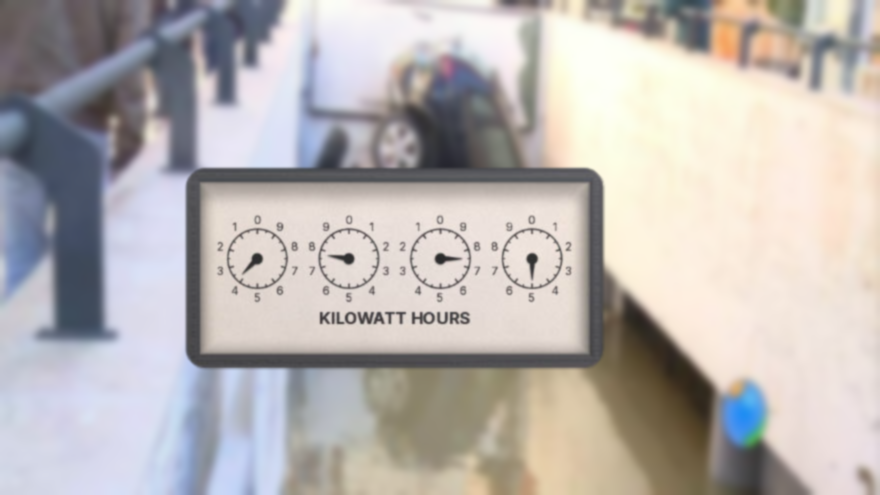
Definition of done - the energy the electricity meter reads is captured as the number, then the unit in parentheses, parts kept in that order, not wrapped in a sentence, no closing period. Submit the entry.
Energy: 3775 (kWh)
